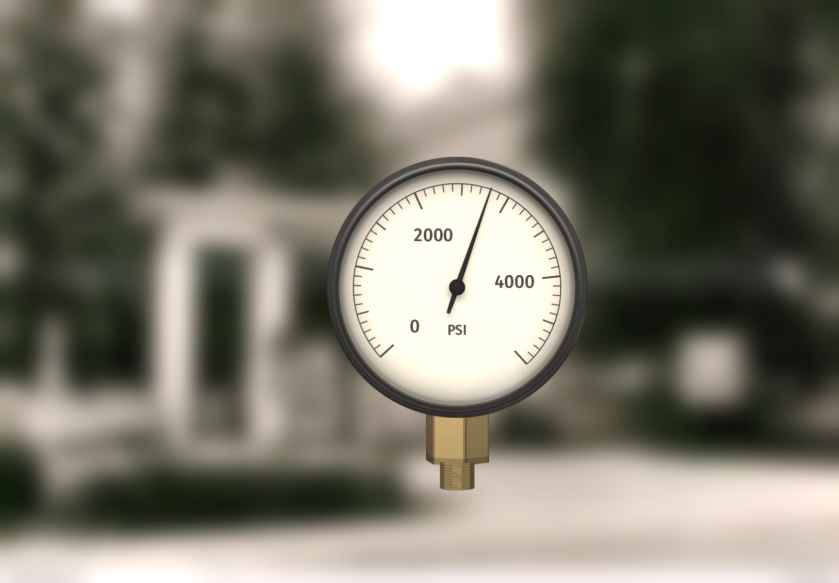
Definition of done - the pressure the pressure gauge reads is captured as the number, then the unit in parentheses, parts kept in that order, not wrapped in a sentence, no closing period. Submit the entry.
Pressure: 2800 (psi)
